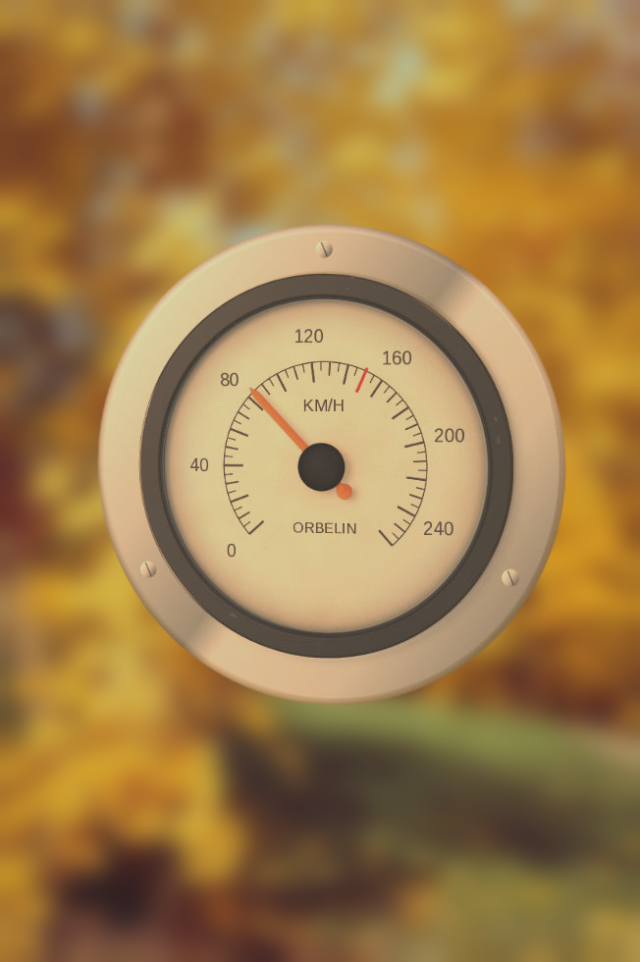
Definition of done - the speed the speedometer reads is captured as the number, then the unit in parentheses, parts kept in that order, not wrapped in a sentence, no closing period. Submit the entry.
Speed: 85 (km/h)
